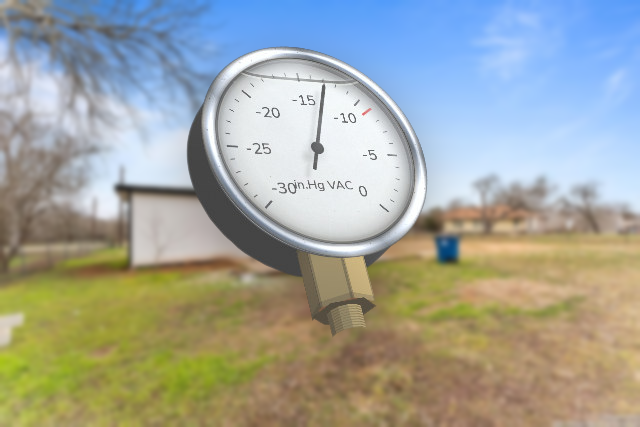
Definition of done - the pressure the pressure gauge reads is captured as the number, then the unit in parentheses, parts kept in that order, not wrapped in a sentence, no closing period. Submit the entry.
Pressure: -13 (inHg)
